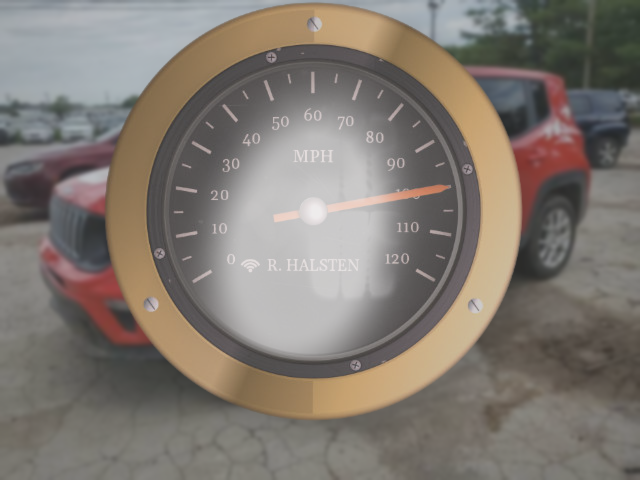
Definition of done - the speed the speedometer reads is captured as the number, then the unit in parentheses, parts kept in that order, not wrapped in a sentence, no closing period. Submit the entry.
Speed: 100 (mph)
